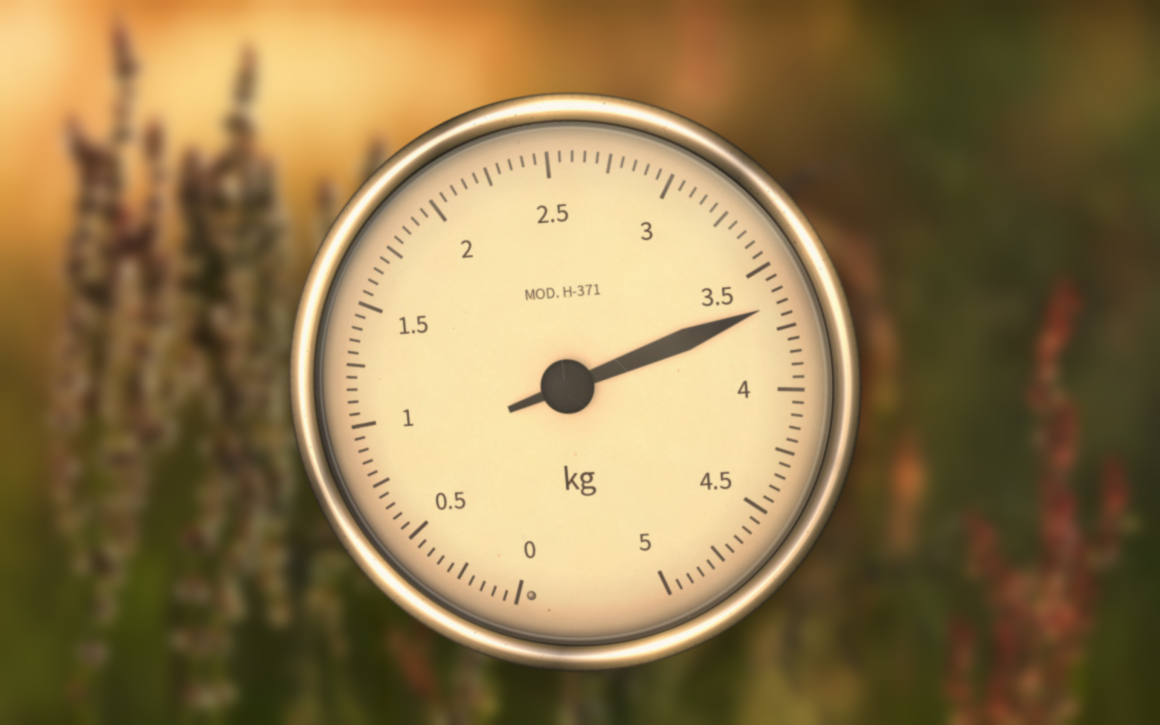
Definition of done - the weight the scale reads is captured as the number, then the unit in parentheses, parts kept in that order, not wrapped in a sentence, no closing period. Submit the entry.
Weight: 3.65 (kg)
